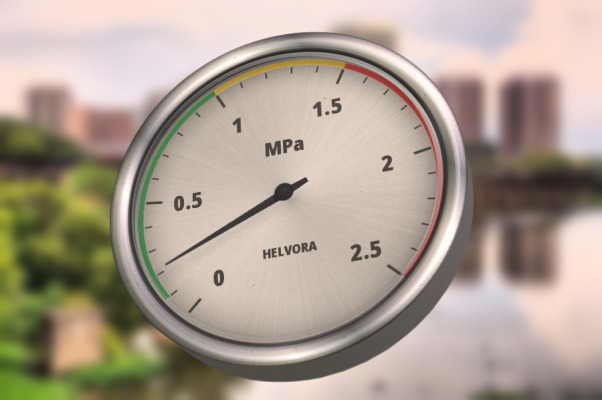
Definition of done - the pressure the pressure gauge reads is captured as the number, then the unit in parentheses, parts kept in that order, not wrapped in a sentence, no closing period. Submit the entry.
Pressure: 0.2 (MPa)
